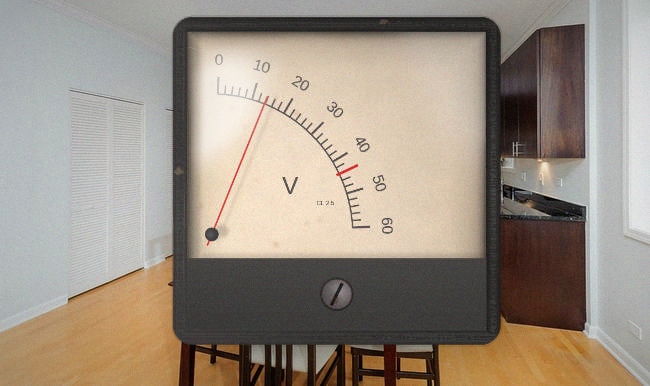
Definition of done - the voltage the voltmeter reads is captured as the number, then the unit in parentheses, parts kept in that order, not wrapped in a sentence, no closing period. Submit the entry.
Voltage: 14 (V)
